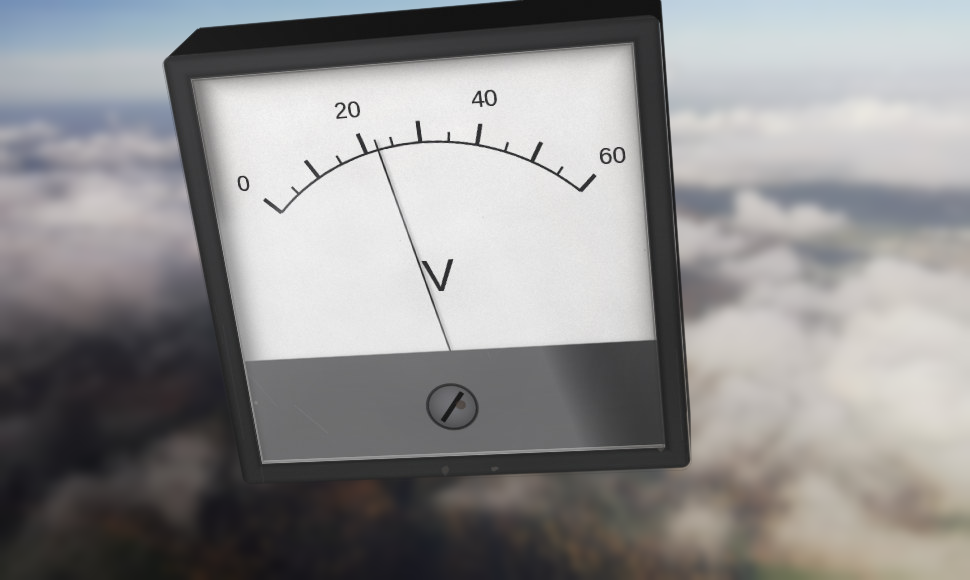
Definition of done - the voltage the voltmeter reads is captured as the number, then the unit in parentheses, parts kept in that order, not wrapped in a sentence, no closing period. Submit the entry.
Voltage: 22.5 (V)
